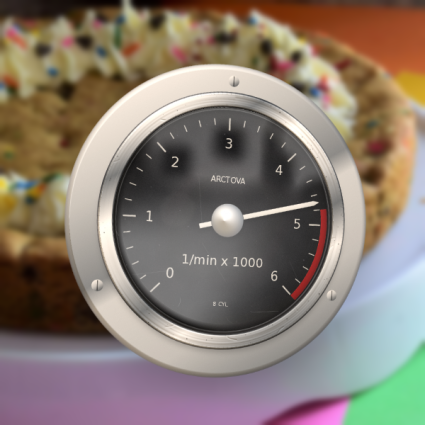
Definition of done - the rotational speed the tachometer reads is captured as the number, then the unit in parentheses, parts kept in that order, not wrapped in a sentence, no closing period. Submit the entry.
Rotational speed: 4700 (rpm)
